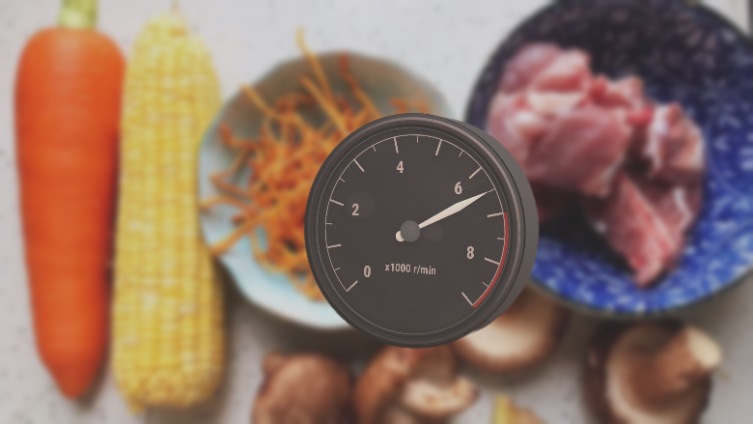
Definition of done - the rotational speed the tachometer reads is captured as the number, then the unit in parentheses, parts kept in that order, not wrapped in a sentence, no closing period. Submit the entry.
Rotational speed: 6500 (rpm)
